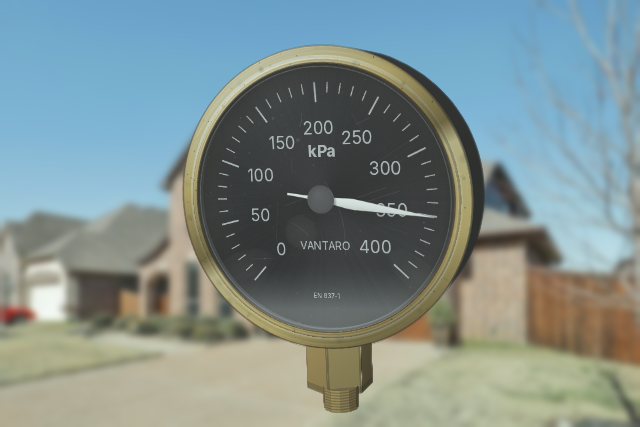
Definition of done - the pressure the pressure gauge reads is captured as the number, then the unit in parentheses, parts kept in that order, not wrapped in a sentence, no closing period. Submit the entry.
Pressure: 350 (kPa)
